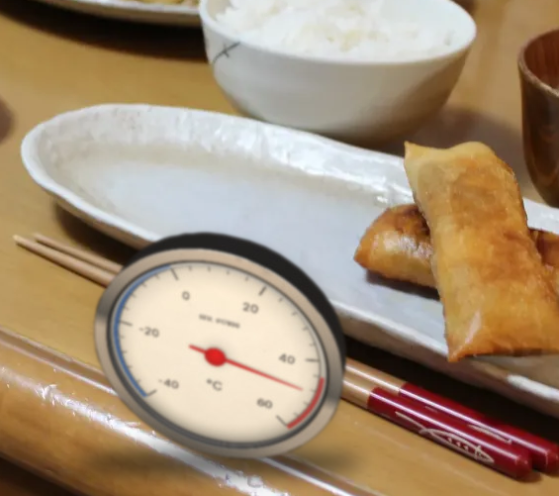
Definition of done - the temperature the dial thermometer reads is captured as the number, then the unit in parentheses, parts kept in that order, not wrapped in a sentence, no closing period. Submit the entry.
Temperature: 48 (°C)
